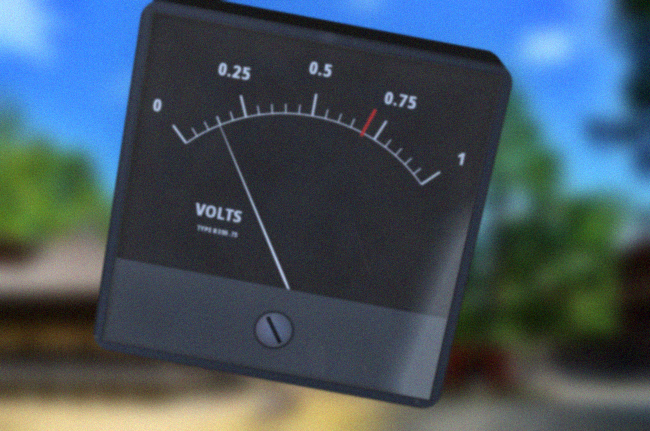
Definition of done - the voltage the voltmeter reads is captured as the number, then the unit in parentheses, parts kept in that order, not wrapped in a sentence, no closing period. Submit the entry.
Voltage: 0.15 (V)
